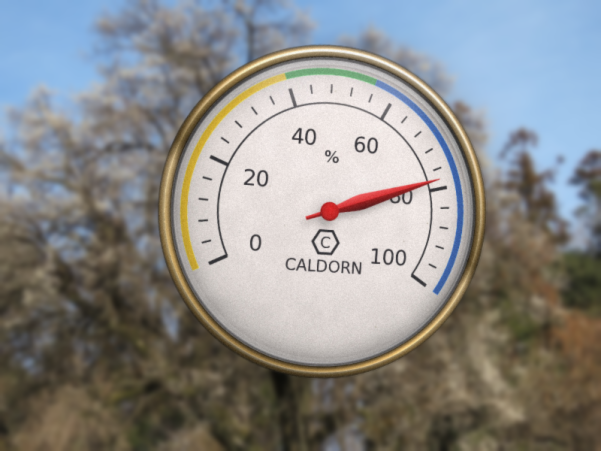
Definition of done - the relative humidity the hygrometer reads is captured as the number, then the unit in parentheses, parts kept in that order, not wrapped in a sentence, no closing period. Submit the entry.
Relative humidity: 78 (%)
